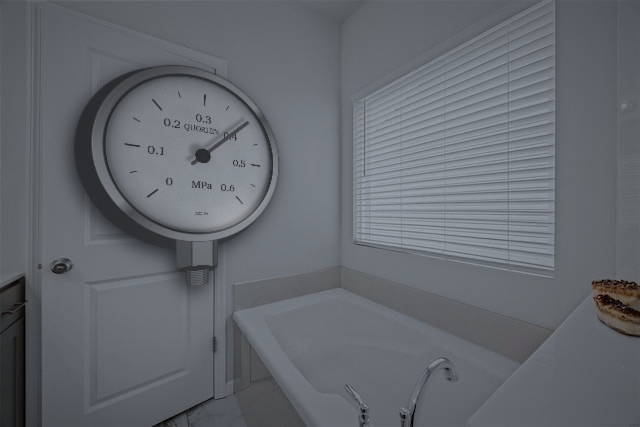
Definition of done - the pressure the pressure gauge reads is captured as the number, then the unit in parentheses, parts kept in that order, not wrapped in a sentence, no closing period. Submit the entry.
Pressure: 0.4 (MPa)
